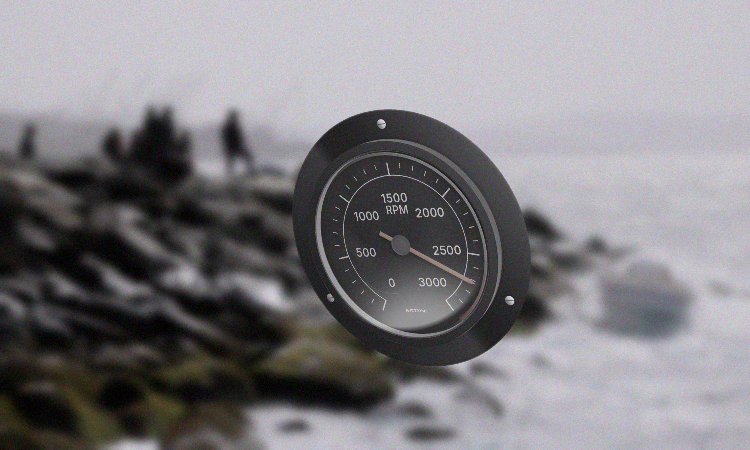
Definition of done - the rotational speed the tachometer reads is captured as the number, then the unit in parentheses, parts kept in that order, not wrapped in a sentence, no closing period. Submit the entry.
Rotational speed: 2700 (rpm)
